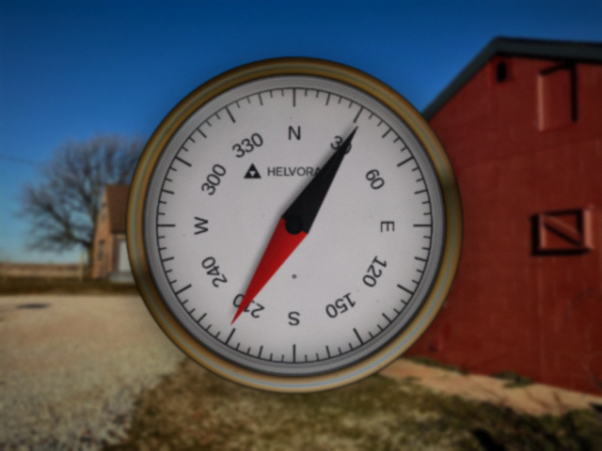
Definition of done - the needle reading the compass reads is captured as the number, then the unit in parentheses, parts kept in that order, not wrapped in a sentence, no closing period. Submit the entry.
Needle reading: 212.5 (°)
